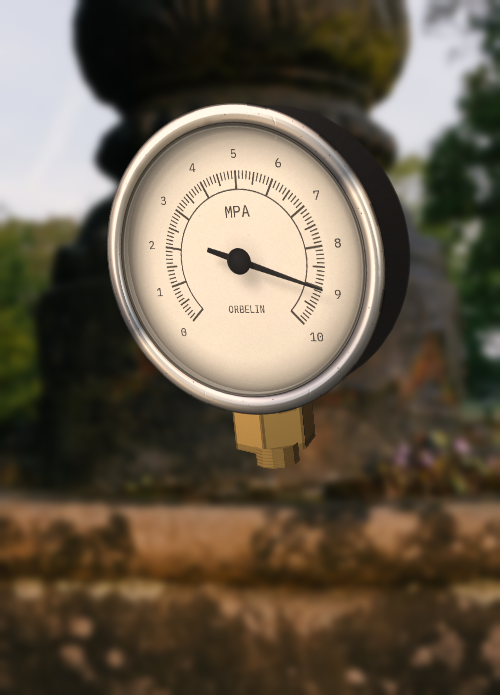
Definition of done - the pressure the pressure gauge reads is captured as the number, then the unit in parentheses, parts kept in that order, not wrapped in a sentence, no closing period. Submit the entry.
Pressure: 9 (MPa)
